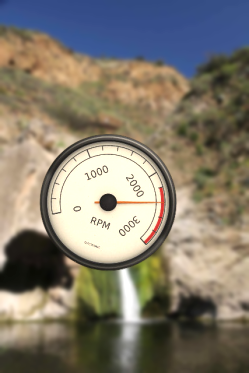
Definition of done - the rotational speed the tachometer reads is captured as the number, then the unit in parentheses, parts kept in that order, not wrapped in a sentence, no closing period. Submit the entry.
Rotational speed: 2400 (rpm)
